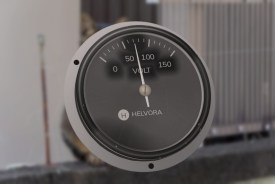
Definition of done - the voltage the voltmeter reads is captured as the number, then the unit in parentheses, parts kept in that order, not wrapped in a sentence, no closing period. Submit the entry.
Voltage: 70 (V)
